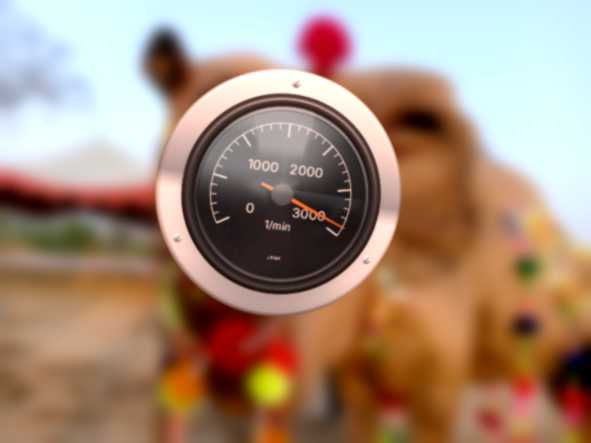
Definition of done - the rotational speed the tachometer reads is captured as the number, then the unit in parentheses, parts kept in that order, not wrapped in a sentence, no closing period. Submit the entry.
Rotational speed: 2900 (rpm)
